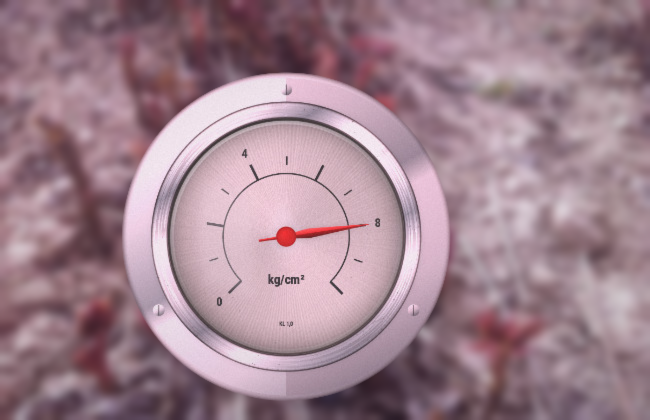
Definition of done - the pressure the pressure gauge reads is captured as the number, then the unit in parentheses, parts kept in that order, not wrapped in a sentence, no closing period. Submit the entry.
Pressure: 8 (kg/cm²)
